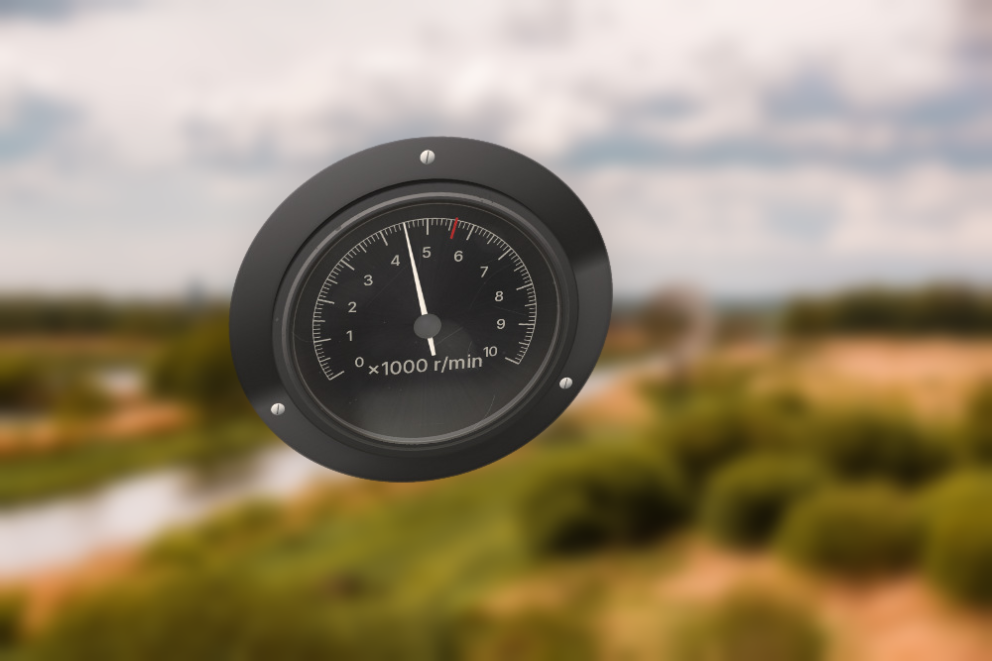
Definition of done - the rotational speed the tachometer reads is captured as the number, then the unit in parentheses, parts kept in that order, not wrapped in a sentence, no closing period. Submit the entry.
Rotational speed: 4500 (rpm)
